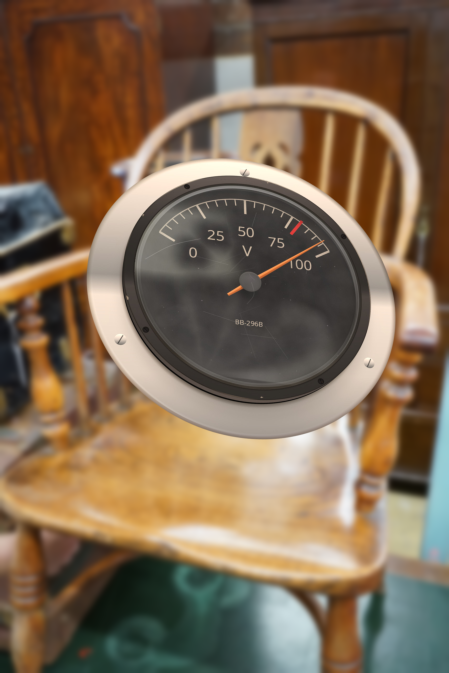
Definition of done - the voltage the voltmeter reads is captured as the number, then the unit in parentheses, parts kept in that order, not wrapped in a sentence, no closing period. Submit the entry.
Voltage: 95 (V)
